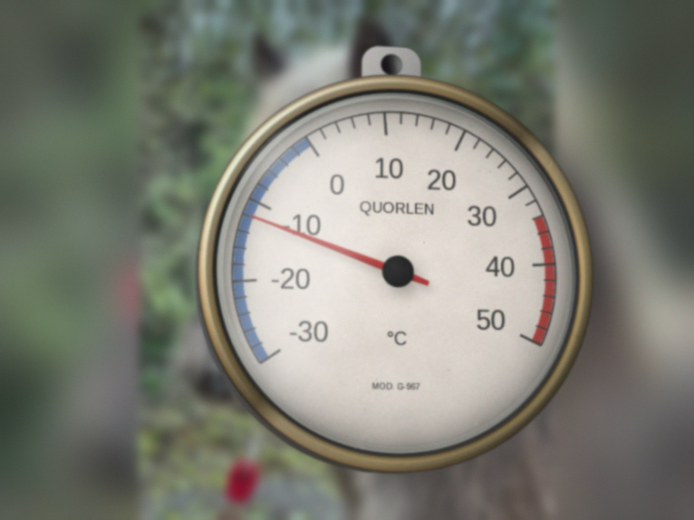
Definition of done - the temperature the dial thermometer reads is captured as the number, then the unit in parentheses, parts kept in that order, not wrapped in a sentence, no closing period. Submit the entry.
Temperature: -12 (°C)
